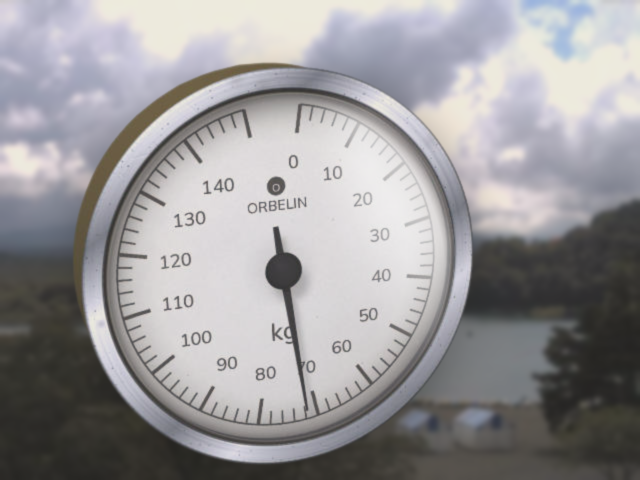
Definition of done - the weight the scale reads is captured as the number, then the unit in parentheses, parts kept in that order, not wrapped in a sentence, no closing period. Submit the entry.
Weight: 72 (kg)
